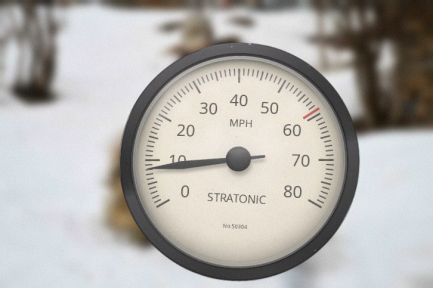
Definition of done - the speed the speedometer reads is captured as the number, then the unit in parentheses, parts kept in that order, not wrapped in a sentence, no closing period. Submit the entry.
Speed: 8 (mph)
